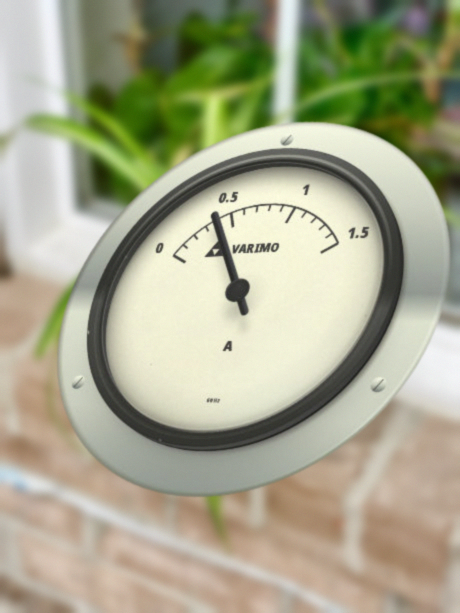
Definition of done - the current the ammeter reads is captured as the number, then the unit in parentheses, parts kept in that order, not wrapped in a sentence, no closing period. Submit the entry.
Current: 0.4 (A)
